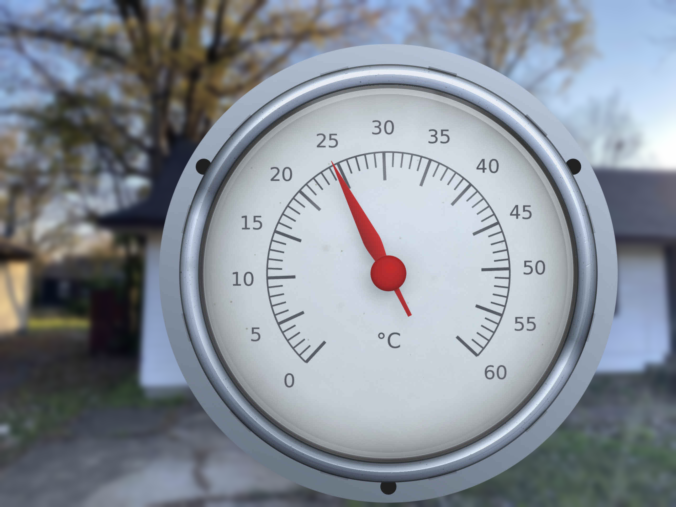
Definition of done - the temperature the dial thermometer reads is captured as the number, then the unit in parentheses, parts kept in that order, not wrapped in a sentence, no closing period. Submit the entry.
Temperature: 24.5 (°C)
